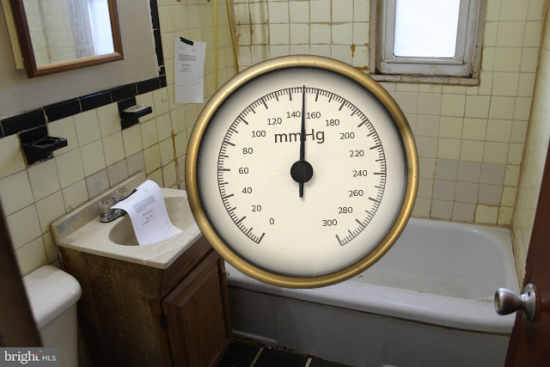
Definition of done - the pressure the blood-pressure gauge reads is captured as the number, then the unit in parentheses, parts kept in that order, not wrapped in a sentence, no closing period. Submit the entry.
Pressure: 150 (mmHg)
